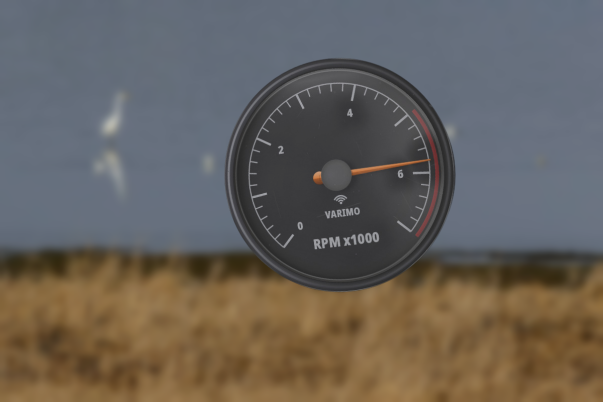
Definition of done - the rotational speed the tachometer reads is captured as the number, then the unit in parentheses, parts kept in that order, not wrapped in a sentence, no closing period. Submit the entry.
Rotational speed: 5800 (rpm)
